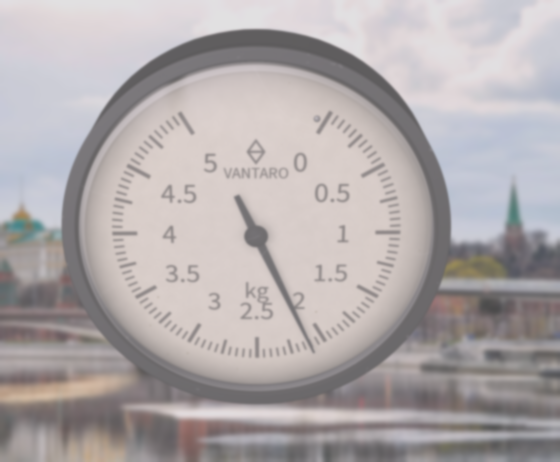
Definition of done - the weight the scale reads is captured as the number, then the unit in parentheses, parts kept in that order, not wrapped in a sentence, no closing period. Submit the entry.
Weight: 2.1 (kg)
